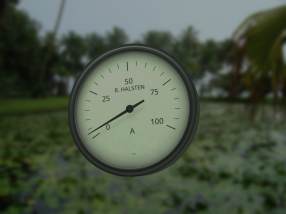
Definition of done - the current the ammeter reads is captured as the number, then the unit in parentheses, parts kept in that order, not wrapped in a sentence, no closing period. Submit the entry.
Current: 2.5 (A)
